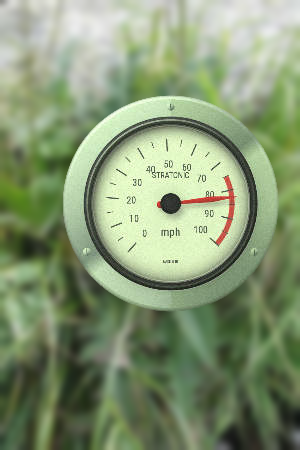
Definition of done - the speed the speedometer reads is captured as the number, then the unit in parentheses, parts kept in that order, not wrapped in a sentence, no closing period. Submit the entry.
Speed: 82.5 (mph)
